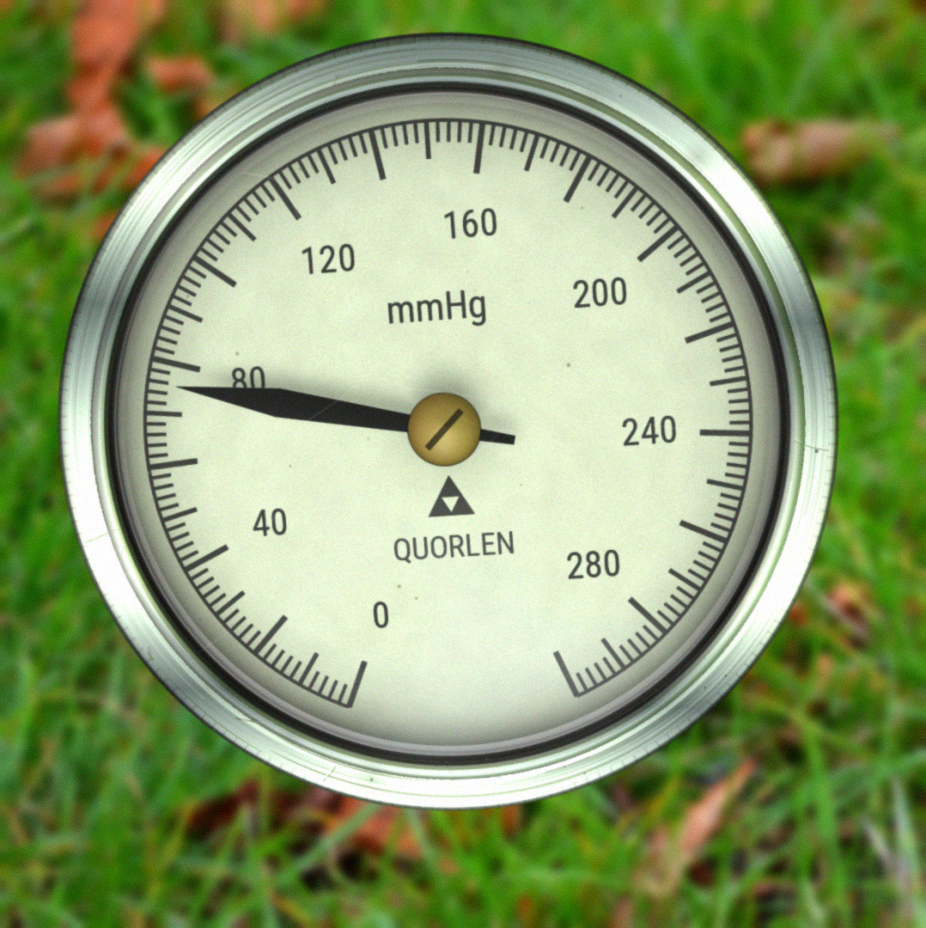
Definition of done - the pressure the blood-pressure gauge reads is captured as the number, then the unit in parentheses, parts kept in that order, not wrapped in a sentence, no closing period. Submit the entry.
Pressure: 76 (mmHg)
